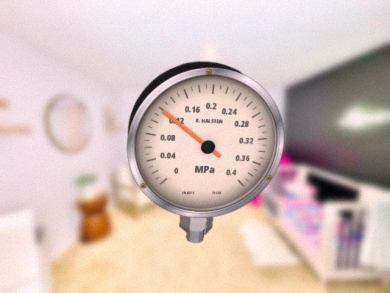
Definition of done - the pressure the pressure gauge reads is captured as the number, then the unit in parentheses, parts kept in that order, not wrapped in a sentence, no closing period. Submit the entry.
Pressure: 0.12 (MPa)
